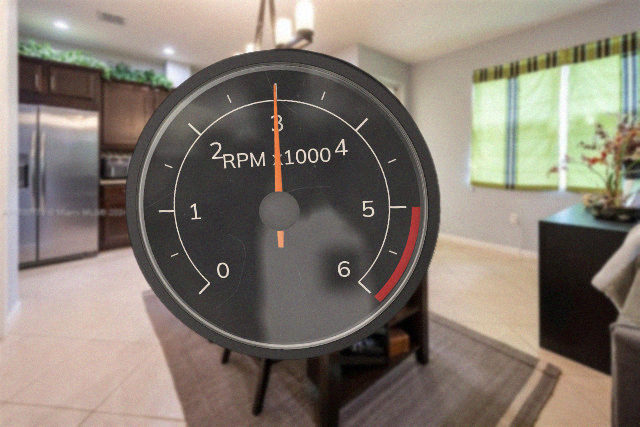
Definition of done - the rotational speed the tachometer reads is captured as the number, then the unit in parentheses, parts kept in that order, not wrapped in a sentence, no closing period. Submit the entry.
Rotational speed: 3000 (rpm)
